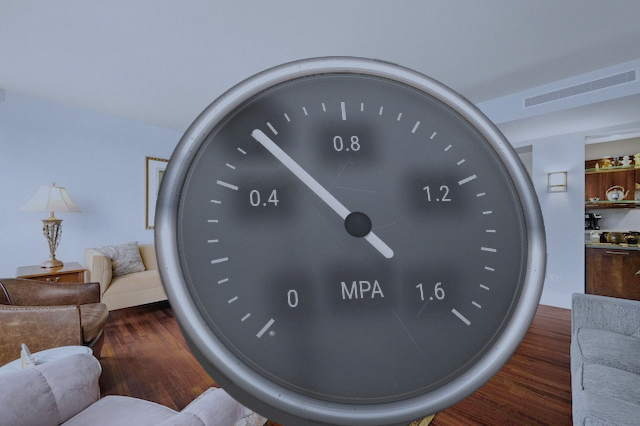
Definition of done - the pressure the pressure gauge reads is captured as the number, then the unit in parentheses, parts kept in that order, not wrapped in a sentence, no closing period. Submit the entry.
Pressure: 0.55 (MPa)
